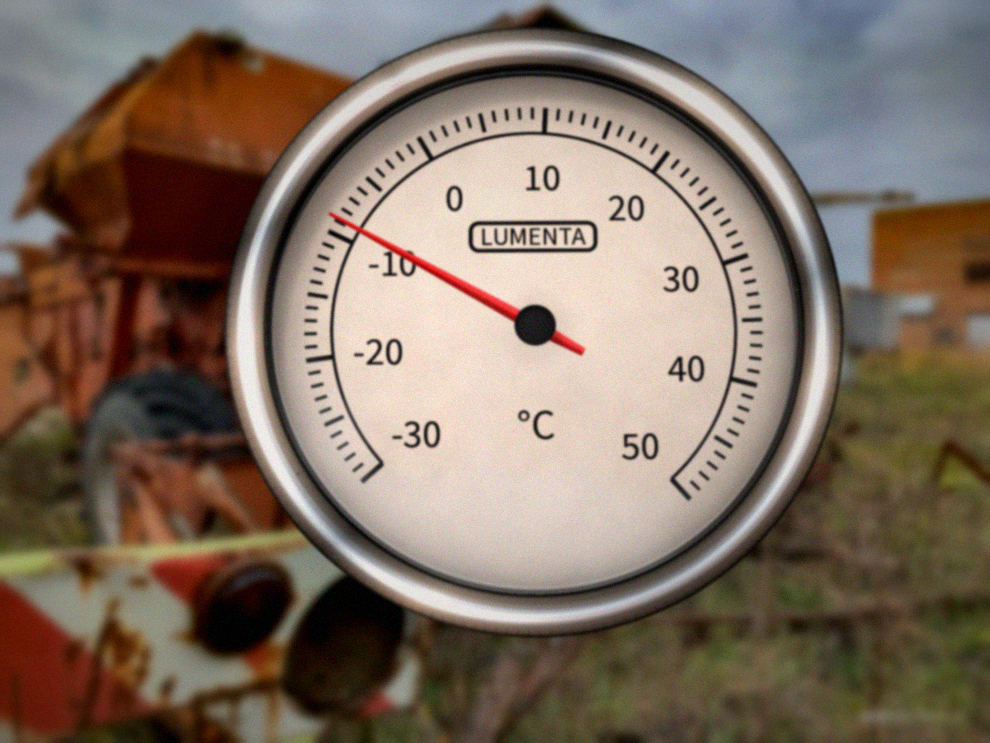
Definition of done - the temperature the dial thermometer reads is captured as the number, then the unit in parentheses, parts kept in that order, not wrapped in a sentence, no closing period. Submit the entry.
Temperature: -9 (°C)
